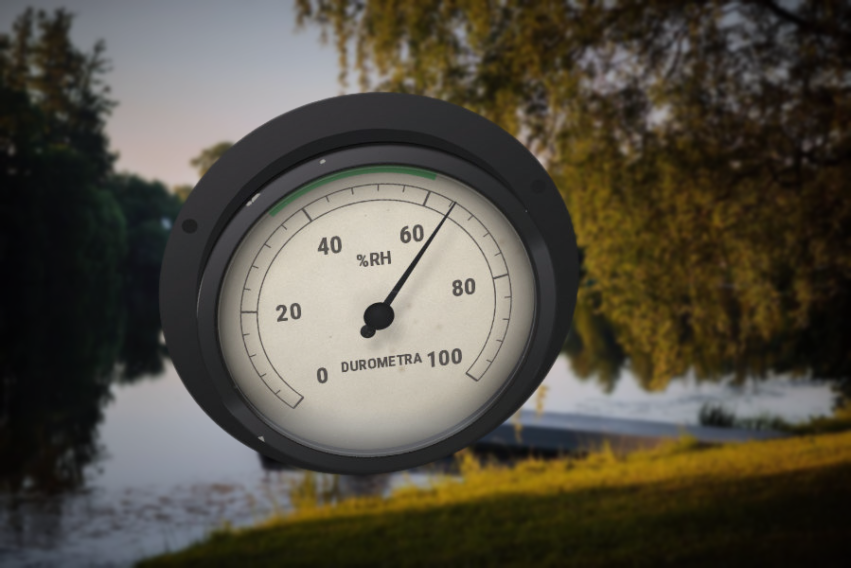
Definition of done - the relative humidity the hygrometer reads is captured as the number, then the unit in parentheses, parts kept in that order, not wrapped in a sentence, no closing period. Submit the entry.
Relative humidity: 64 (%)
